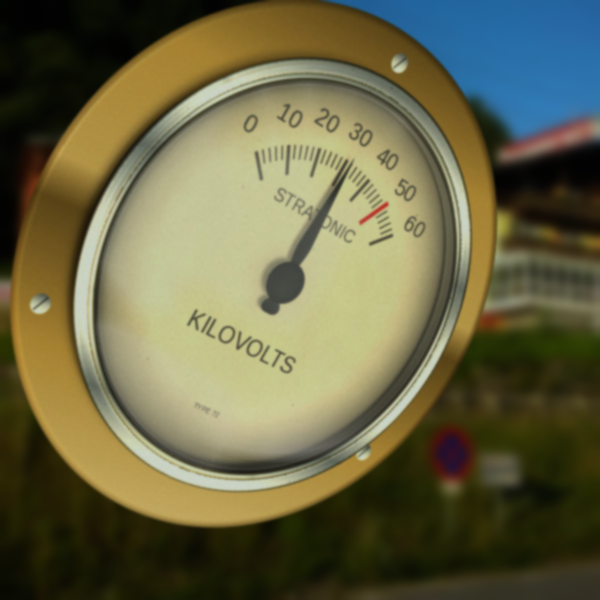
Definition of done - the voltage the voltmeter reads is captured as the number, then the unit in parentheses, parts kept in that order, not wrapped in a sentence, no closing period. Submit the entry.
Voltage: 30 (kV)
